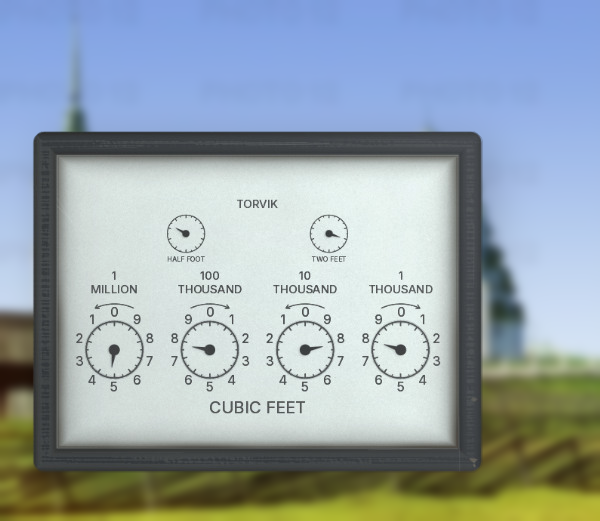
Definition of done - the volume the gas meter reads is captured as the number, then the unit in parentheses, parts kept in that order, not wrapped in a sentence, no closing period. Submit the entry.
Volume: 477800 (ft³)
